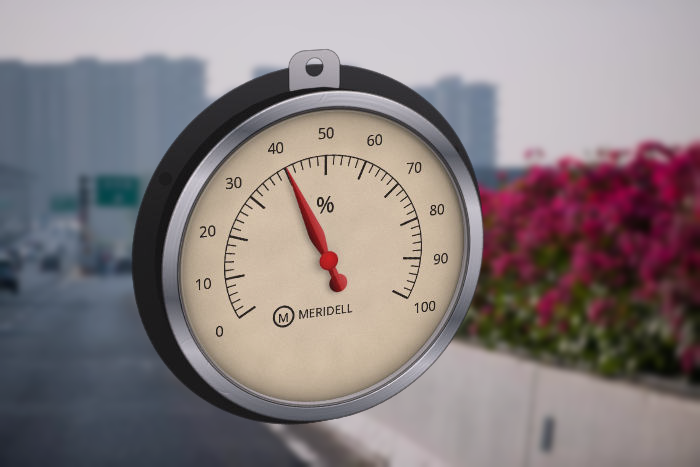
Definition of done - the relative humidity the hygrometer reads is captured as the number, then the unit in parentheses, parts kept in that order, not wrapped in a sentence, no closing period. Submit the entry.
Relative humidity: 40 (%)
